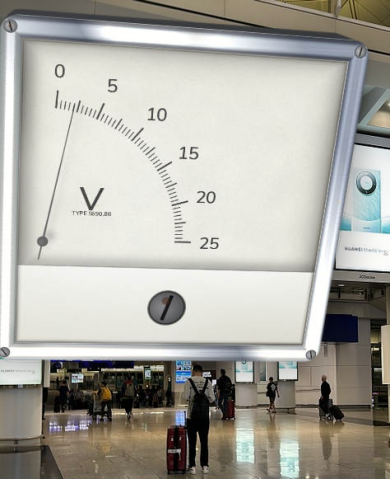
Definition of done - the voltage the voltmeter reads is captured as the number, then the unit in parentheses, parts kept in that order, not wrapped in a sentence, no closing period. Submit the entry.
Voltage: 2 (V)
